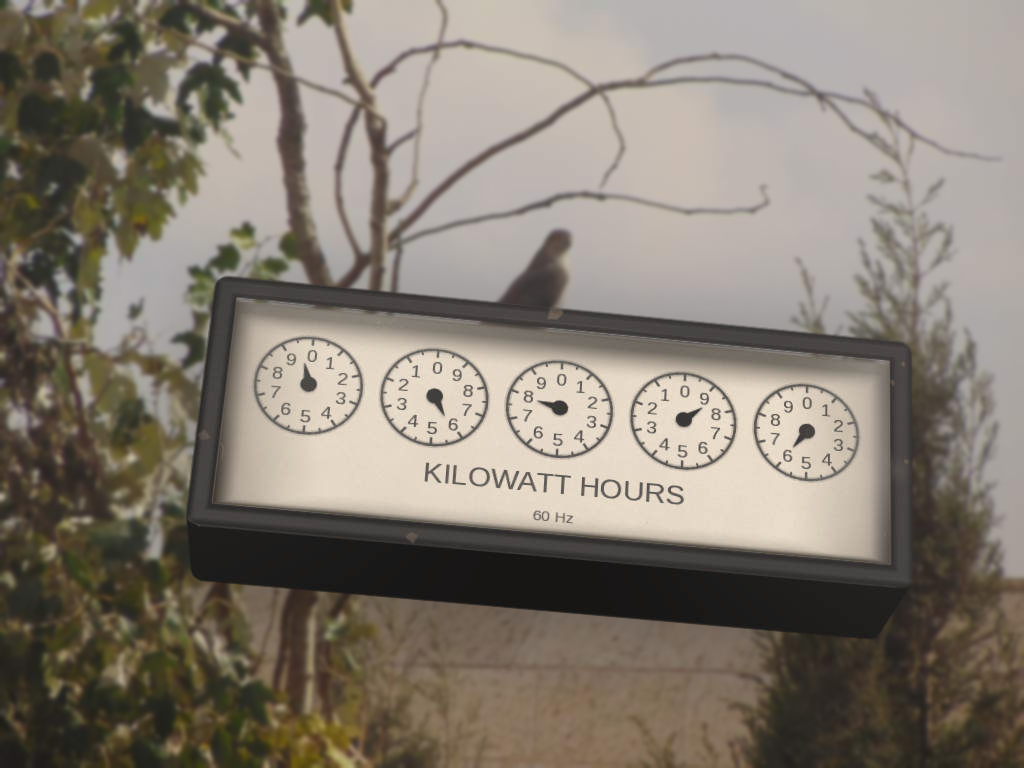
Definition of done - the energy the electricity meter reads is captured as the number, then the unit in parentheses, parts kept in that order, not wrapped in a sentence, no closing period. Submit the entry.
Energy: 95786 (kWh)
